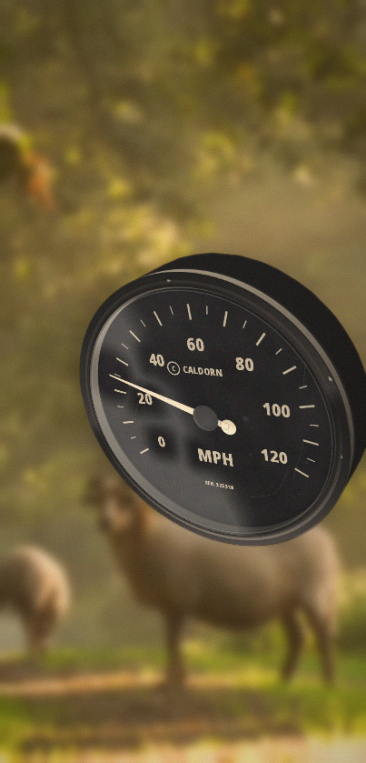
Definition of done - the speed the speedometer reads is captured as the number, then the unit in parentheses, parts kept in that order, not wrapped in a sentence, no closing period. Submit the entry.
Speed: 25 (mph)
